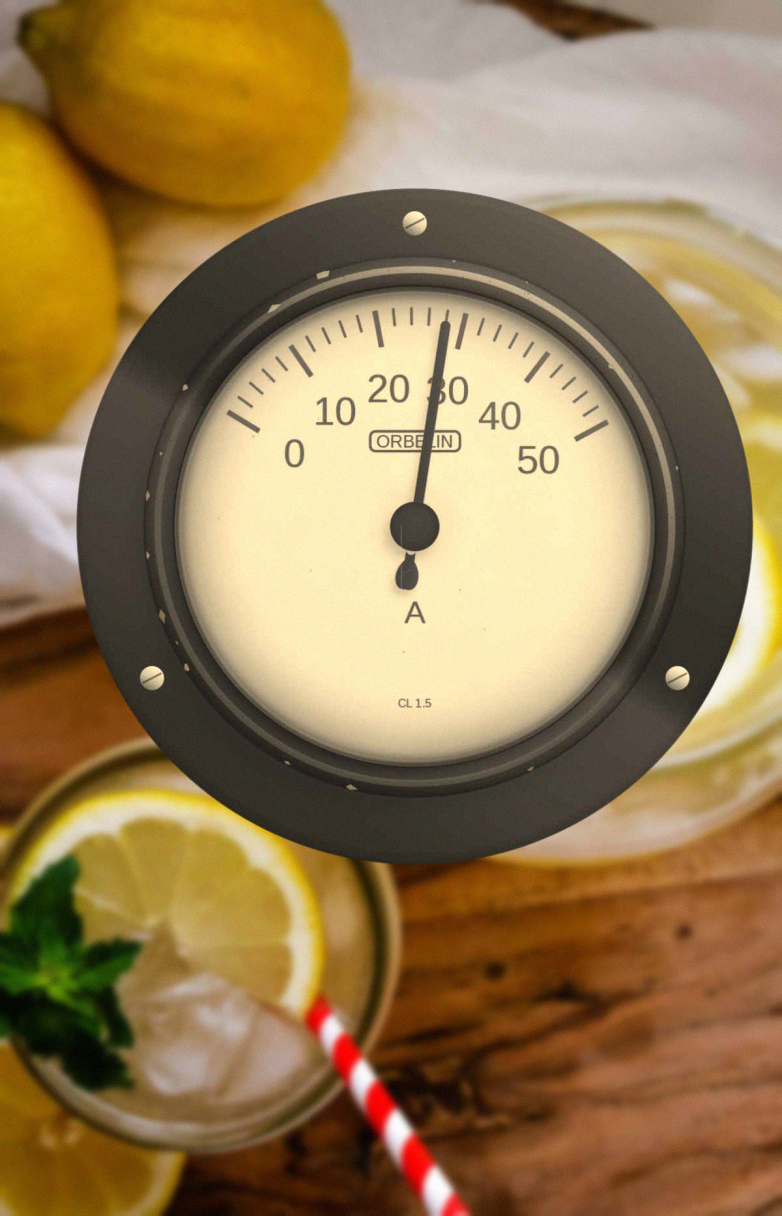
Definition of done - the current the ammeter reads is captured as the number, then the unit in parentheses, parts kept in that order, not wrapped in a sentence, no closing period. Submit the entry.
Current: 28 (A)
